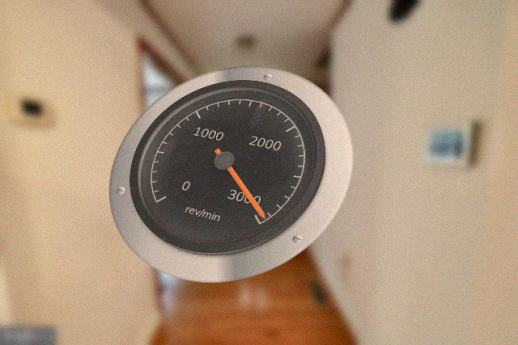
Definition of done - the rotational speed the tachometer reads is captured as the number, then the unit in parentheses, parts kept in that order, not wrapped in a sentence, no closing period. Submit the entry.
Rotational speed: 2950 (rpm)
